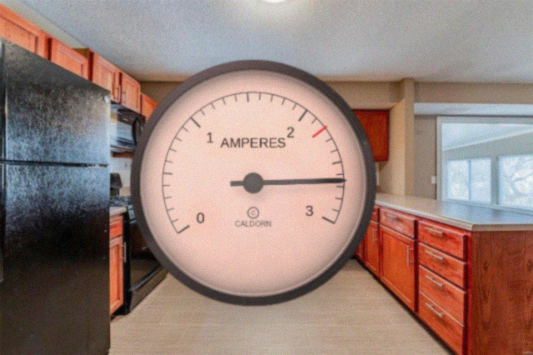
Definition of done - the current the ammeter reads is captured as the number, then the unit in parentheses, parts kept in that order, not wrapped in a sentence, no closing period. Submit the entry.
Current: 2.65 (A)
